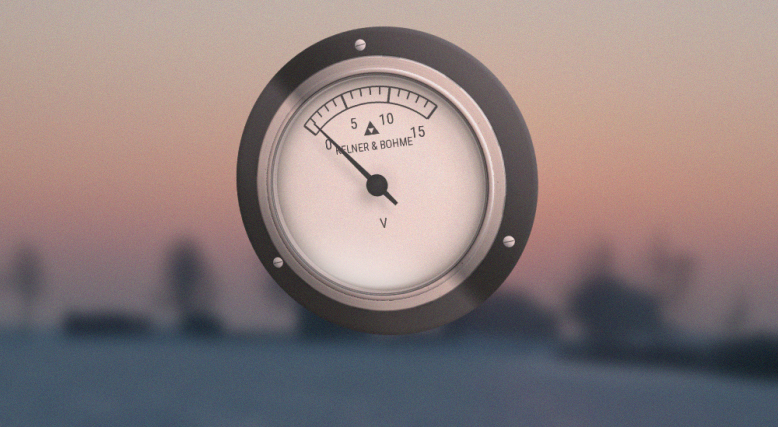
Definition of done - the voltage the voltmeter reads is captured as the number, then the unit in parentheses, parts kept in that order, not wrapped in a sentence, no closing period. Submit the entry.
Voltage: 1 (V)
